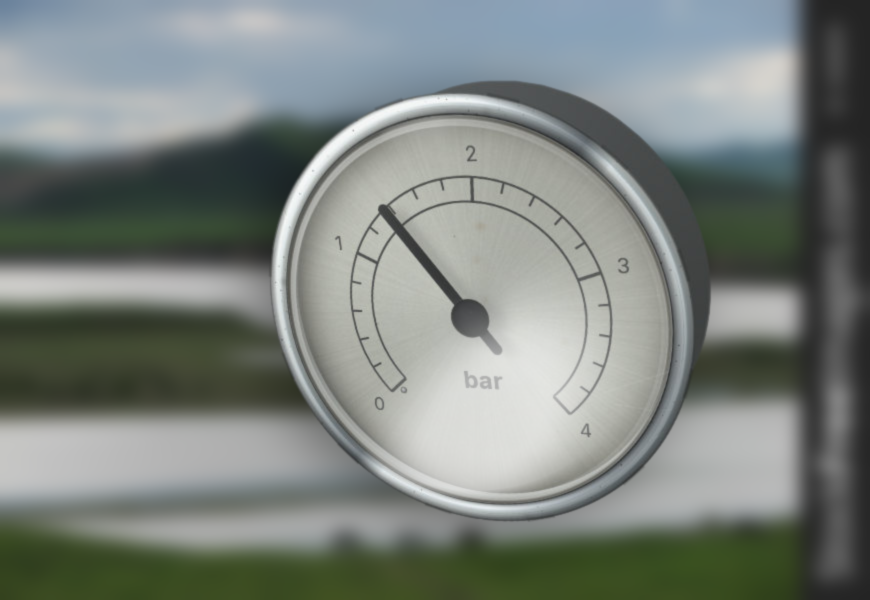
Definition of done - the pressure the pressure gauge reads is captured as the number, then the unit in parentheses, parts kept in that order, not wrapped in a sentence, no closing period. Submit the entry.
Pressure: 1.4 (bar)
